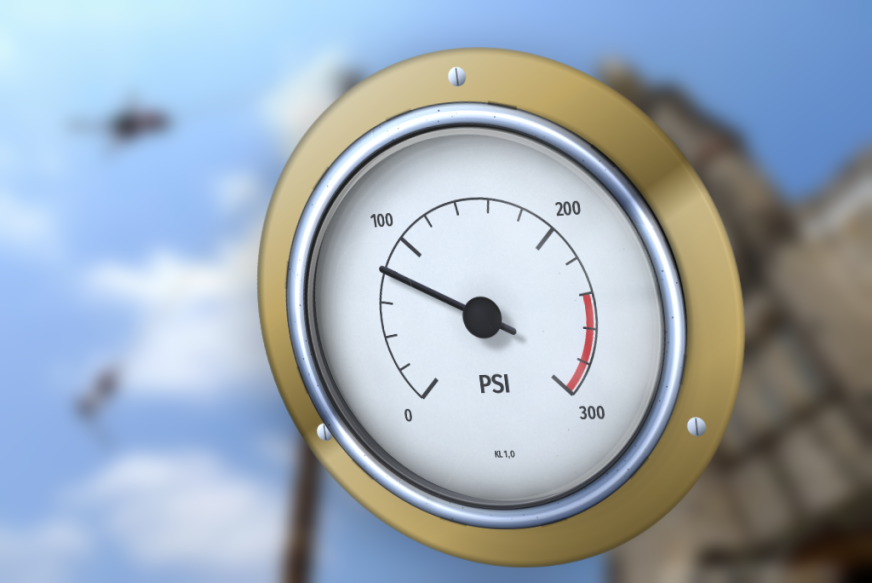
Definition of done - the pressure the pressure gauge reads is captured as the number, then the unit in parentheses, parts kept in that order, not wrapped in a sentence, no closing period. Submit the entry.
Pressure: 80 (psi)
